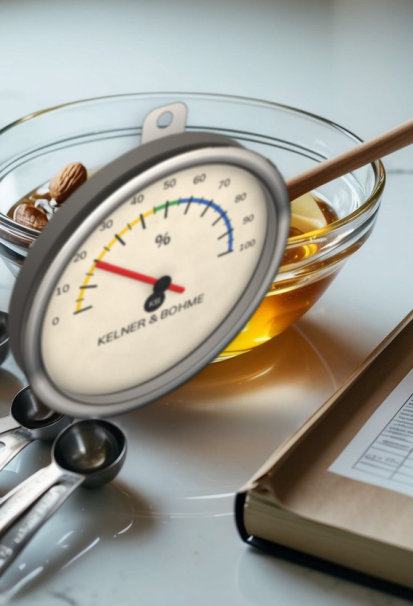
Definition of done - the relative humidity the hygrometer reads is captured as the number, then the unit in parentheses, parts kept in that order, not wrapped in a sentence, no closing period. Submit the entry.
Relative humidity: 20 (%)
